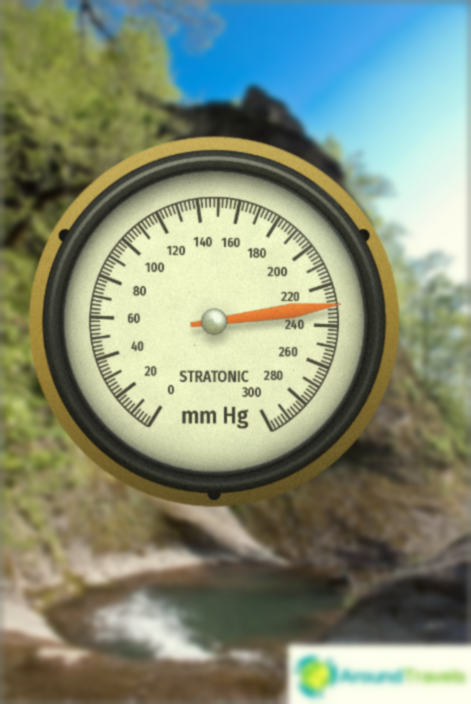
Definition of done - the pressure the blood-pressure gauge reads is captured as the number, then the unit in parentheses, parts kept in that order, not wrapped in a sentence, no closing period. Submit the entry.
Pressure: 230 (mmHg)
